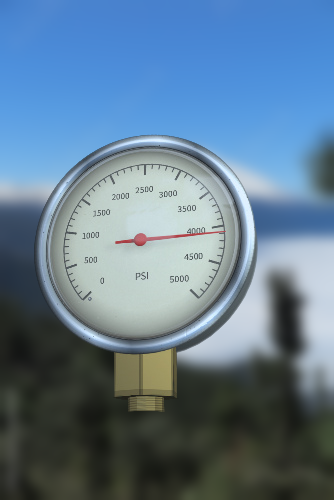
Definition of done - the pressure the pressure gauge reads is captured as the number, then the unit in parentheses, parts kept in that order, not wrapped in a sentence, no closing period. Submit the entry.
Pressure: 4100 (psi)
